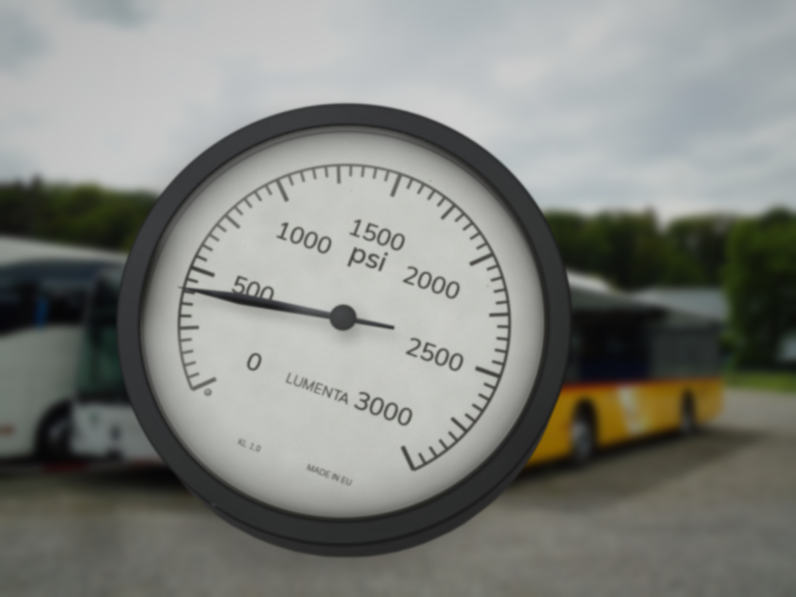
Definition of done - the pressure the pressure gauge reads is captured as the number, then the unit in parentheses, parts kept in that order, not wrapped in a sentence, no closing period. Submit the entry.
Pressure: 400 (psi)
